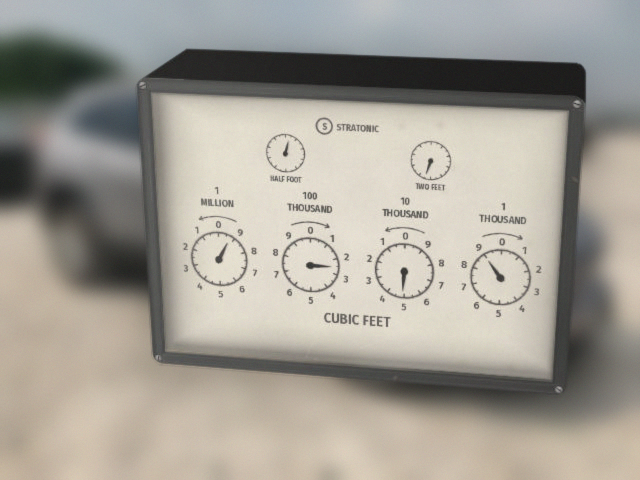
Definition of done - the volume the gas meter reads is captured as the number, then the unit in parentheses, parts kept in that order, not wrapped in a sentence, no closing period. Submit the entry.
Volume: 924900 (ft³)
